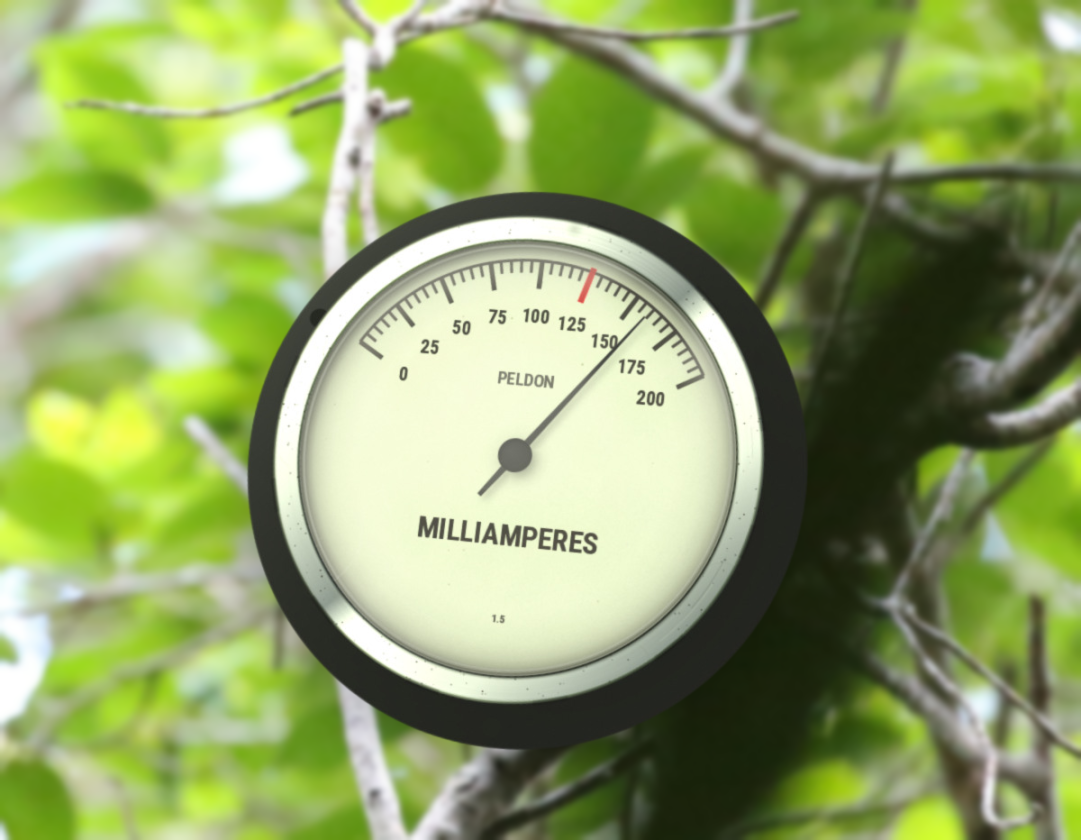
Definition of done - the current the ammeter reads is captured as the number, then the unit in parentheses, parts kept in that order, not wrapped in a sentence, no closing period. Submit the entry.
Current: 160 (mA)
